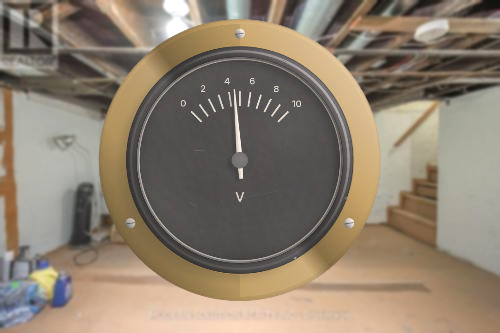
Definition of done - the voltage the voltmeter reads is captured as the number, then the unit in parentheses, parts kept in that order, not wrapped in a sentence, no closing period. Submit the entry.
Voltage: 4.5 (V)
